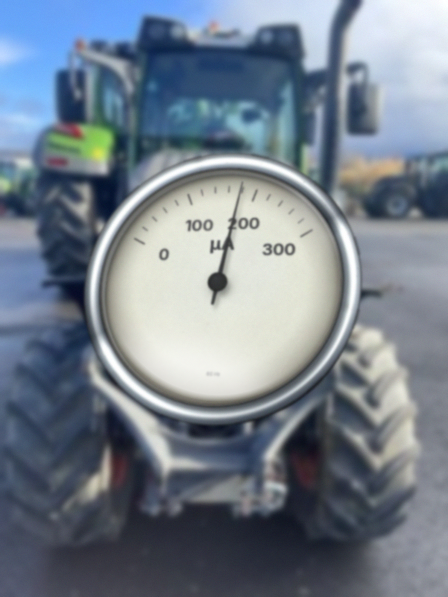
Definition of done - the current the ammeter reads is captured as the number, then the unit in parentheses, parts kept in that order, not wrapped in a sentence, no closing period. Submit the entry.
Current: 180 (µA)
